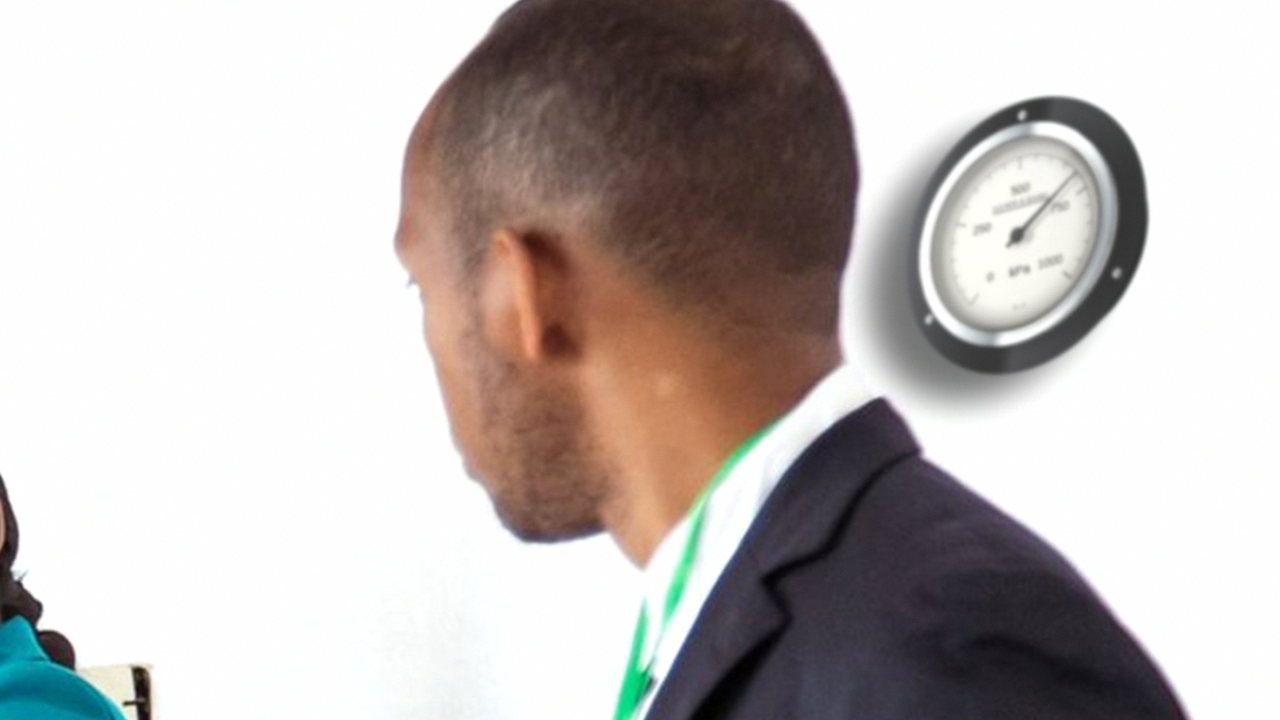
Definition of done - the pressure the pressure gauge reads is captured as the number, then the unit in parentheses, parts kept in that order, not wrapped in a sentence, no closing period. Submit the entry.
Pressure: 700 (kPa)
